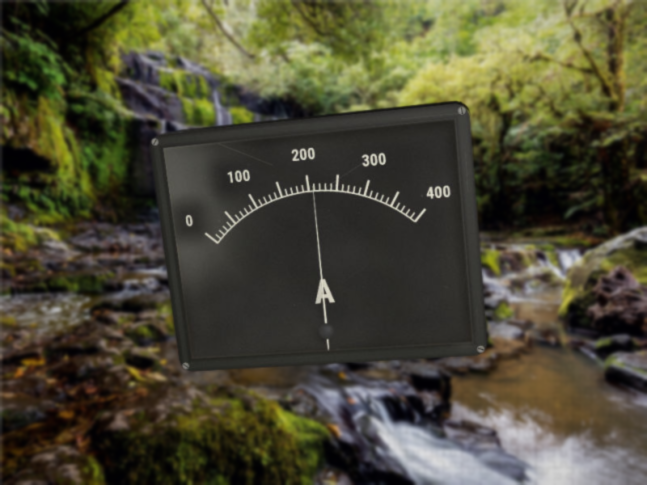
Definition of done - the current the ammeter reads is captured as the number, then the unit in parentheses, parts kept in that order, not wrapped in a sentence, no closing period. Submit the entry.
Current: 210 (A)
